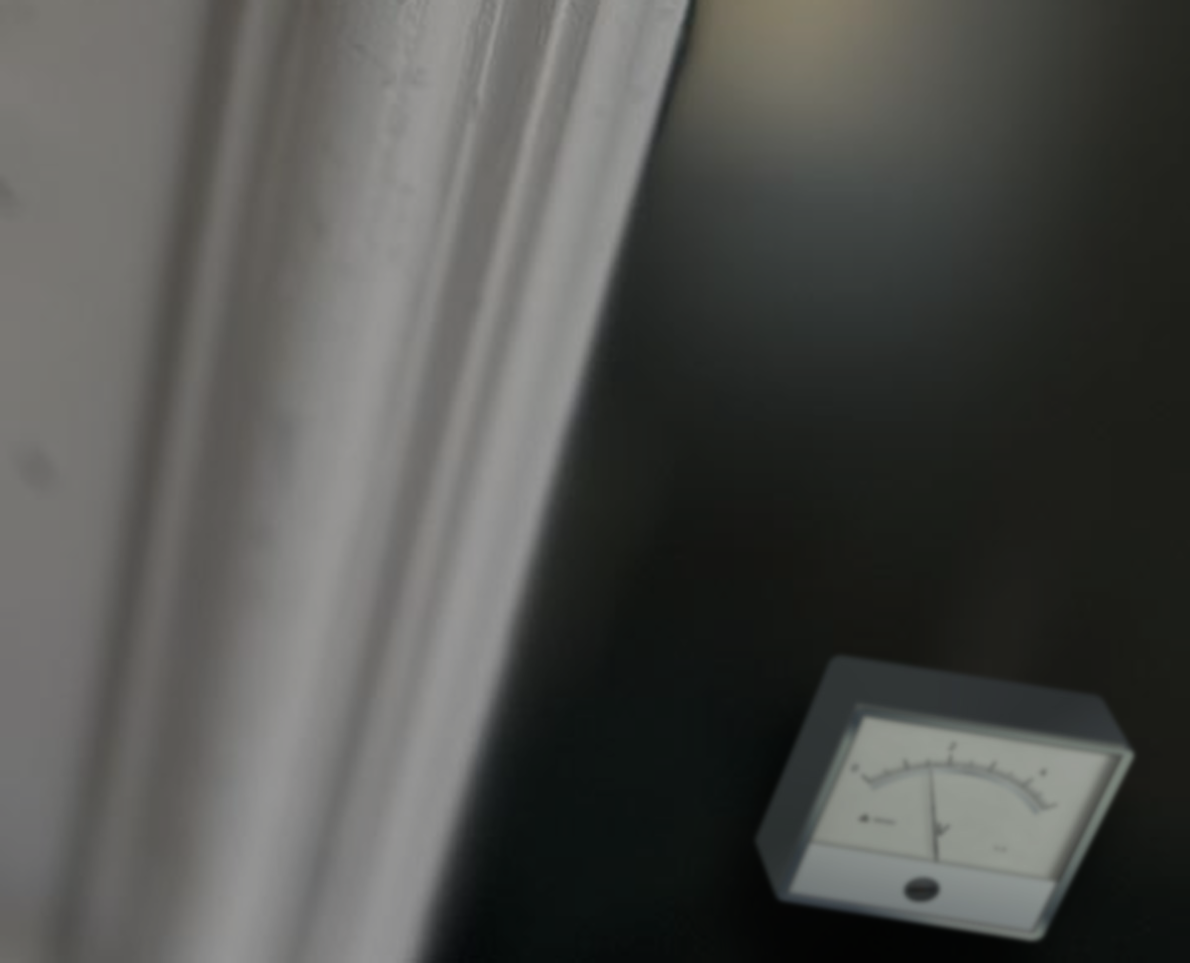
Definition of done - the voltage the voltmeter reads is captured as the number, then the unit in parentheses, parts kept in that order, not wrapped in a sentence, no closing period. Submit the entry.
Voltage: 1.5 (V)
